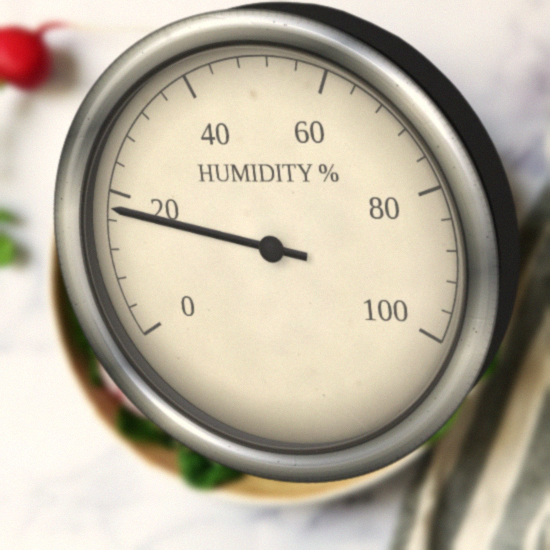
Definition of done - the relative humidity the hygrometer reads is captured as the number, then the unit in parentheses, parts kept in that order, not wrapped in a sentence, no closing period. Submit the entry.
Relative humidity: 18 (%)
